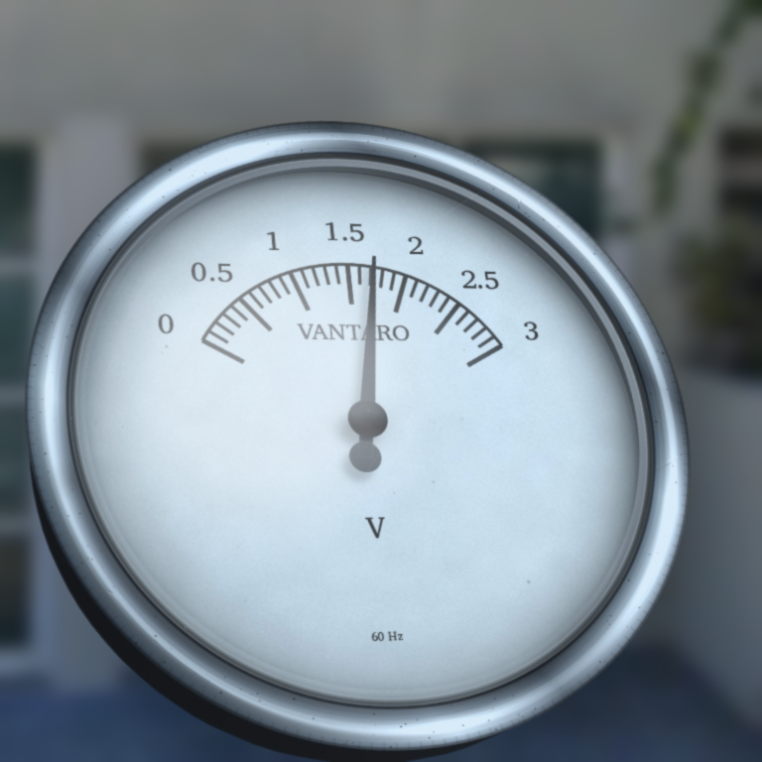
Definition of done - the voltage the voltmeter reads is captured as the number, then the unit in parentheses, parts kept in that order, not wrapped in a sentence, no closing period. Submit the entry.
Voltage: 1.7 (V)
